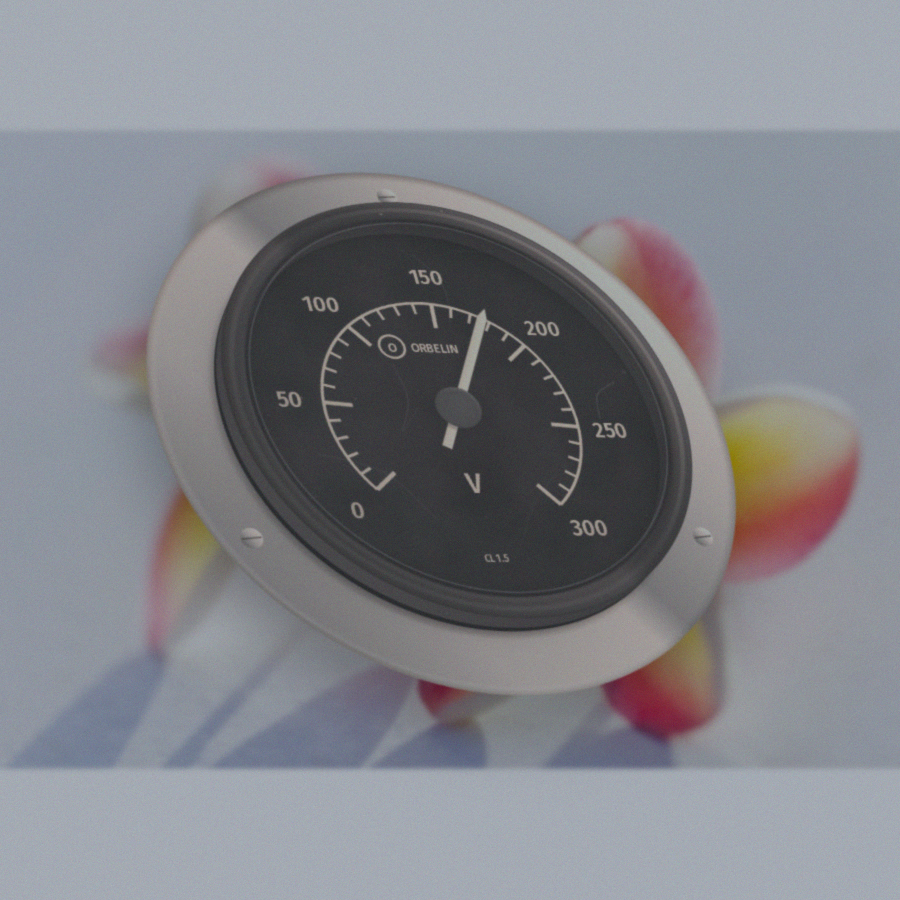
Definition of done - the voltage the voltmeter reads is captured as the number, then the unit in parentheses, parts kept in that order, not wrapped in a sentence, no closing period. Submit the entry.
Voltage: 175 (V)
